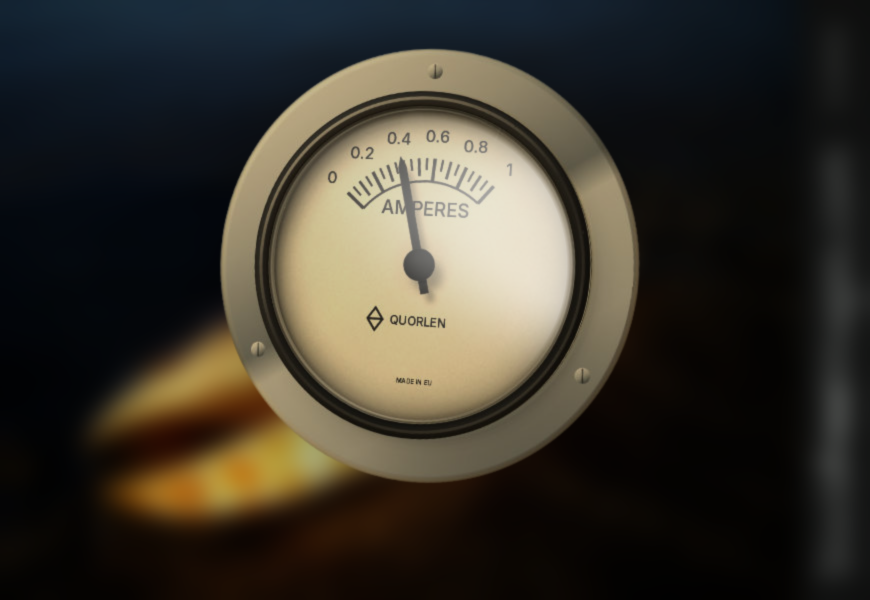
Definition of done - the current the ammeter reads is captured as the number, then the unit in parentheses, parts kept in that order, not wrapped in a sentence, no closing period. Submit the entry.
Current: 0.4 (A)
